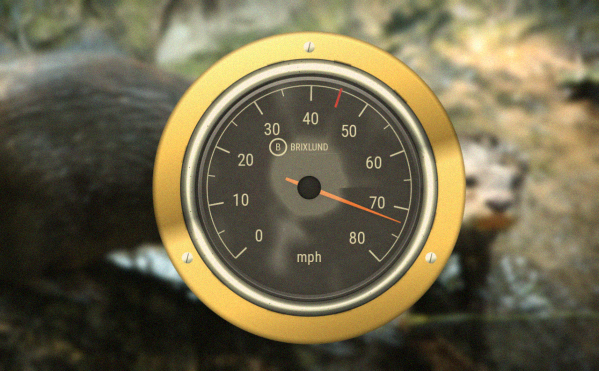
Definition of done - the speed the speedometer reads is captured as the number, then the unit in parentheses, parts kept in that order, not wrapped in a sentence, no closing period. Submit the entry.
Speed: 72.5 (mph)
